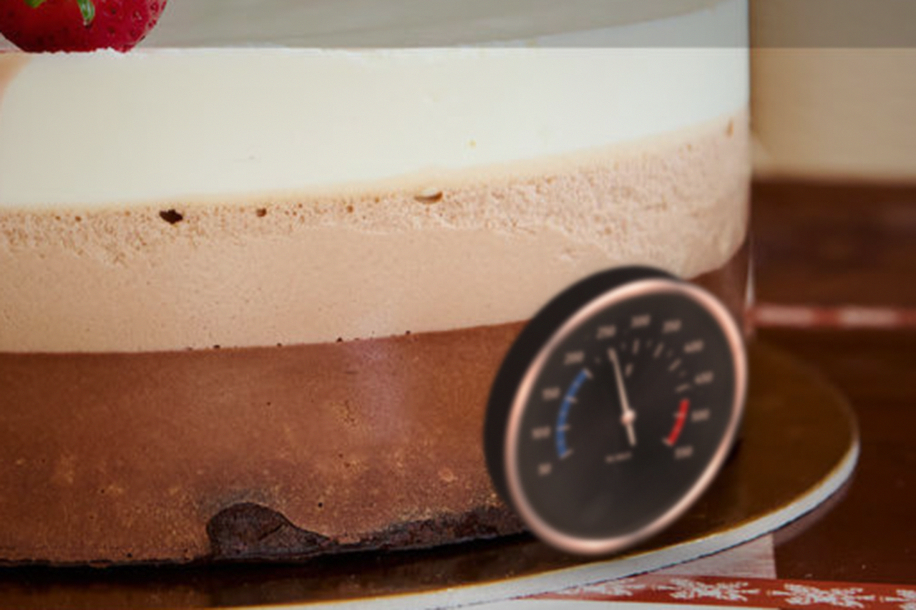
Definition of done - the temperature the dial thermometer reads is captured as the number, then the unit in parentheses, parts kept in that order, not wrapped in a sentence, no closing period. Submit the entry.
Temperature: 250 (°F)
